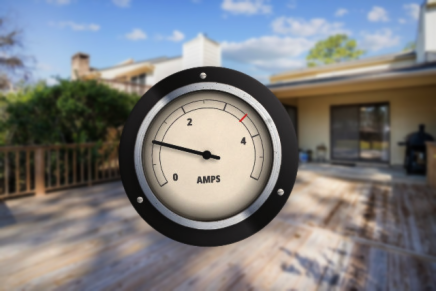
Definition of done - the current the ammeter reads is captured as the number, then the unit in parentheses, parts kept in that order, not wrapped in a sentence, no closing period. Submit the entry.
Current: 1 (A)
